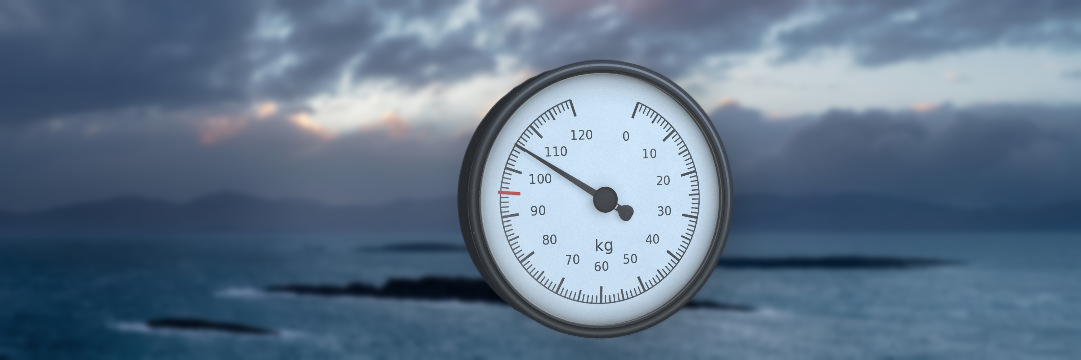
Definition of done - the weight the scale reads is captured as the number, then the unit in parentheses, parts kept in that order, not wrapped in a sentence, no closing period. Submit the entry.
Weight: 105 (kg)
